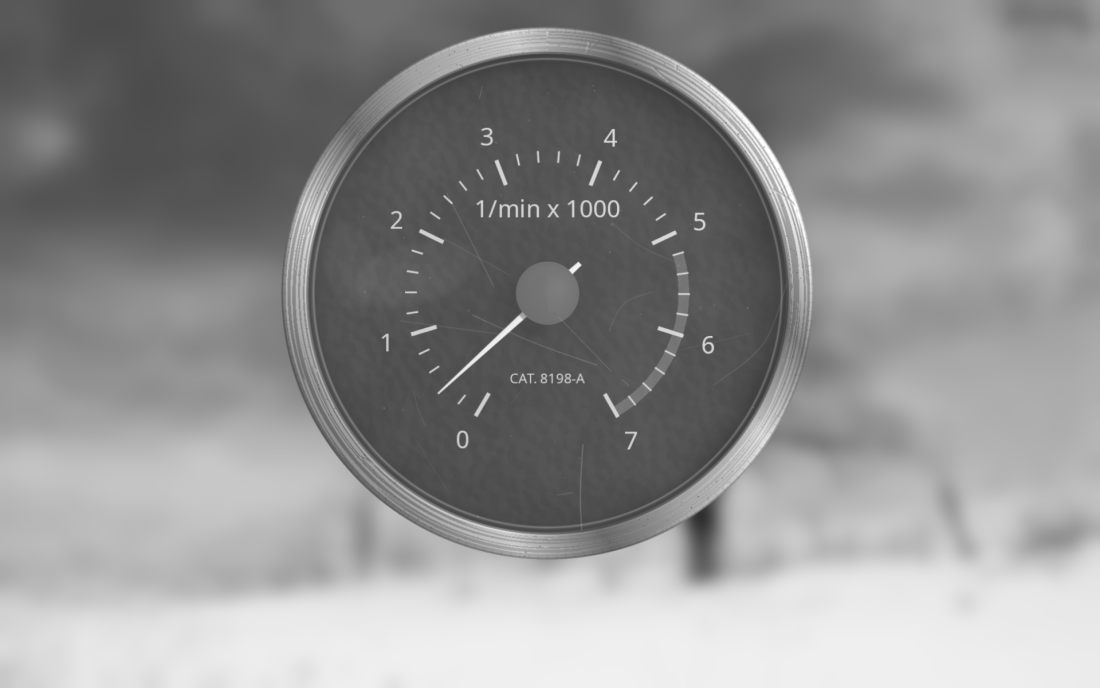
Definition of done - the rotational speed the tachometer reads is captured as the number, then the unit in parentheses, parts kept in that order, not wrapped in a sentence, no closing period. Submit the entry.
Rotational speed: 400 (rpm)
